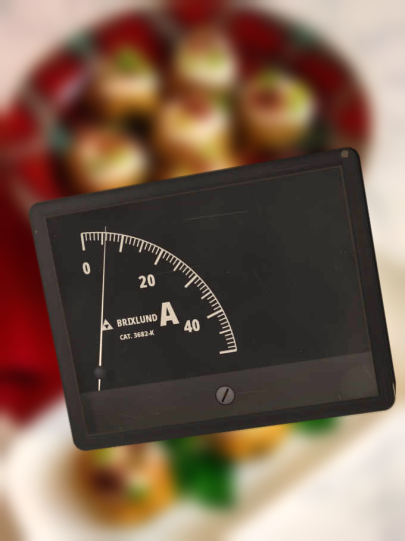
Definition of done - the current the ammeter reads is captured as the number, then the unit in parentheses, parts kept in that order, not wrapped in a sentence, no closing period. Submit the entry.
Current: 6 (A)
